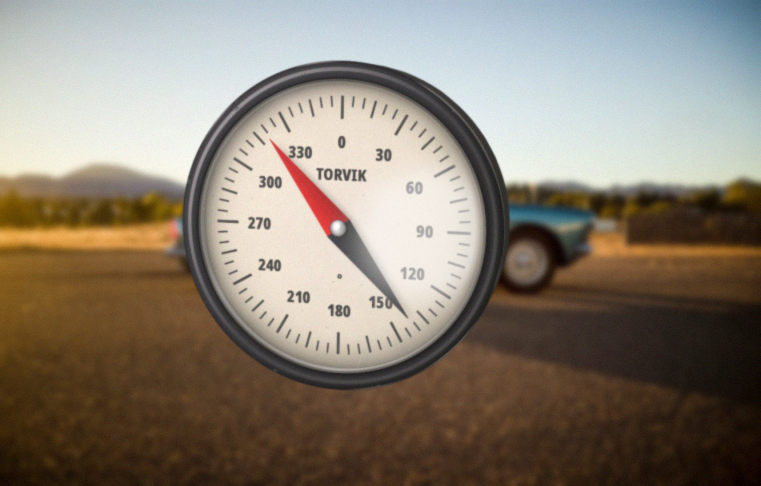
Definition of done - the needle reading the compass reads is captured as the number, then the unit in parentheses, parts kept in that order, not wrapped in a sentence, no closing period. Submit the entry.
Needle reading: 320 (°)
